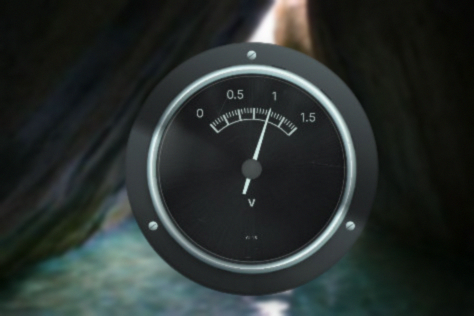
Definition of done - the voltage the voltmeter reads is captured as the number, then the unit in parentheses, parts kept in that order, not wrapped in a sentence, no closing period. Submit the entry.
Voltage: 1 (V)
